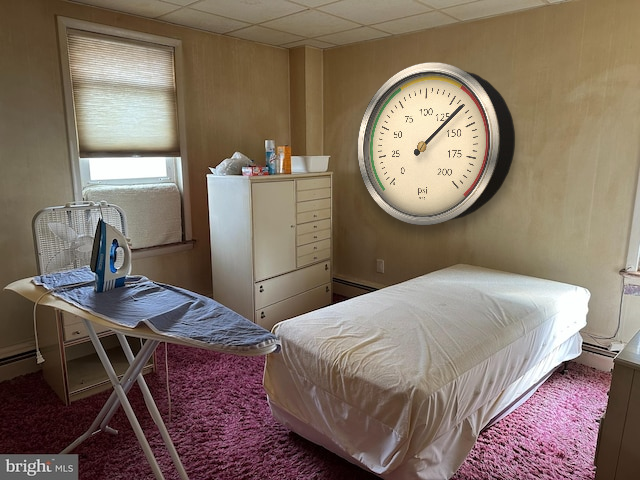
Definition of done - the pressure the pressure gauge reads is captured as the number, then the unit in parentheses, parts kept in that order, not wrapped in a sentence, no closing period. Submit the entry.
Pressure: 135 (psi)
